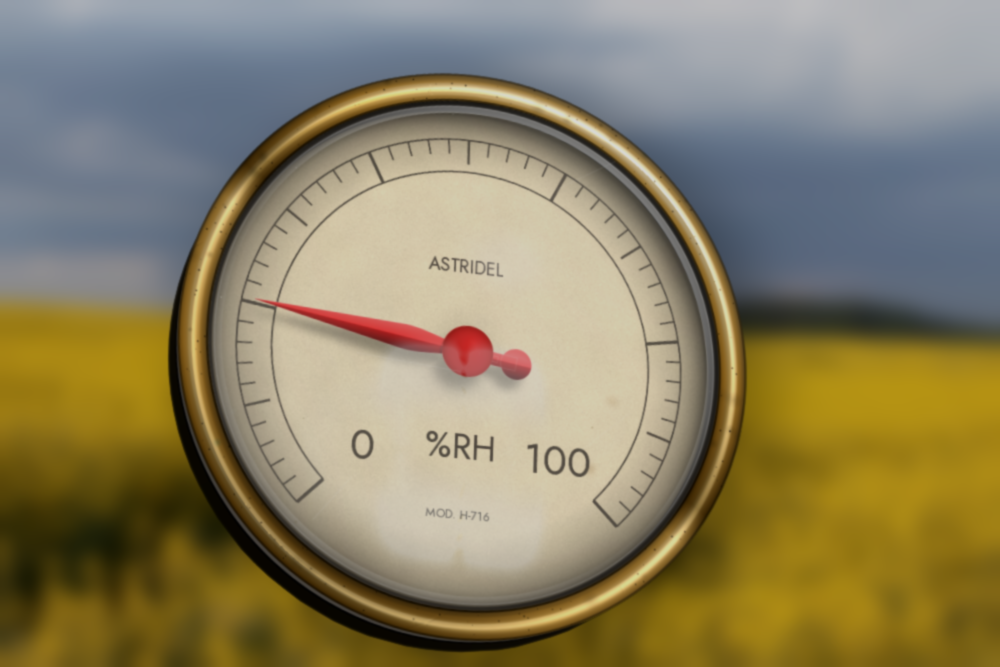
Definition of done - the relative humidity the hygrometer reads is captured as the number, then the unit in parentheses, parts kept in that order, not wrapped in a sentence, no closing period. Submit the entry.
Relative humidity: 20 (%)
